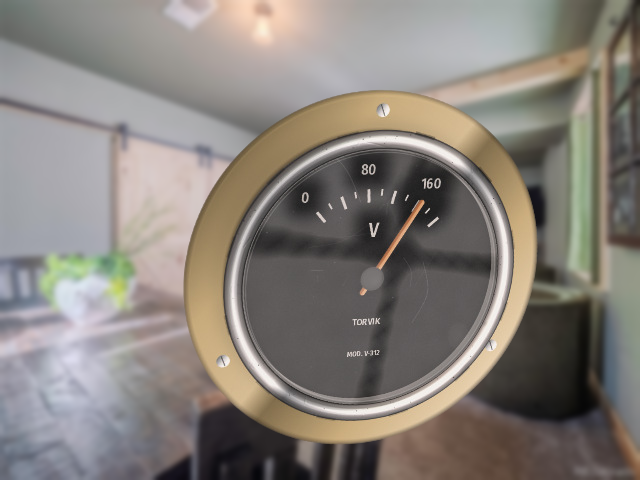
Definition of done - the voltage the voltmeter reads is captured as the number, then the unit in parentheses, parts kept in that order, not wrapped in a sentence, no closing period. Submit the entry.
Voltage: 160 (V)
